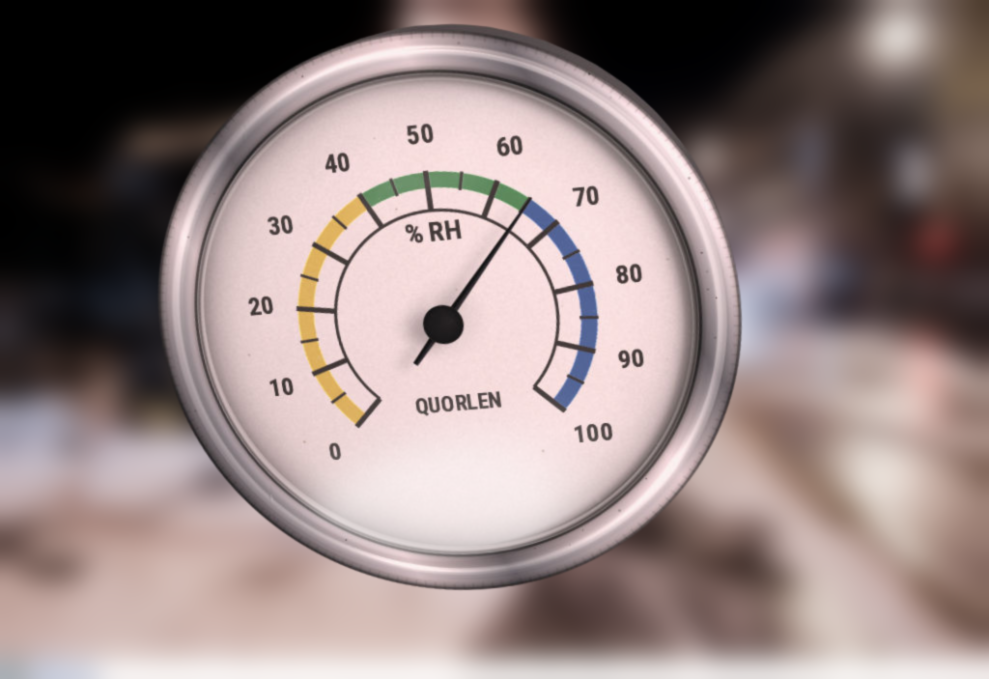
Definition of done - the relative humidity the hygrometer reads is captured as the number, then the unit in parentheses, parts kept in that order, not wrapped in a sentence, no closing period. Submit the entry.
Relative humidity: 65 (%)
